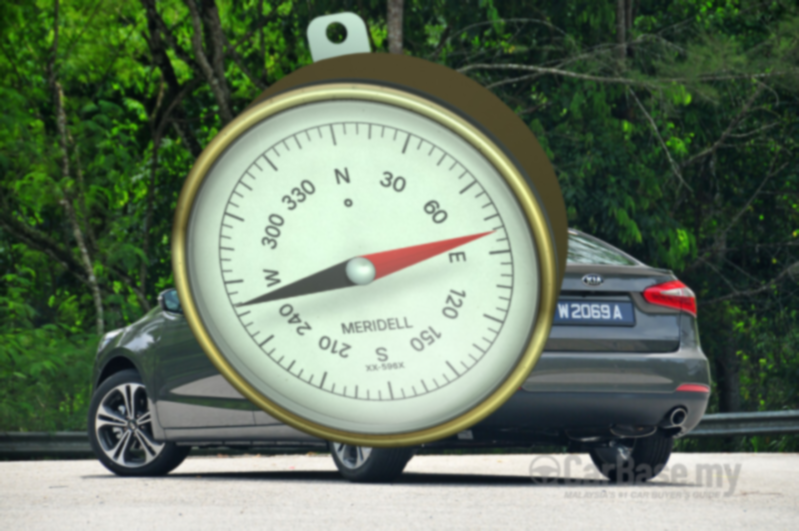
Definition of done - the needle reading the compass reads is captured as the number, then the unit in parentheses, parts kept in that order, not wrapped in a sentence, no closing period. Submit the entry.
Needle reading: 80 (°)
